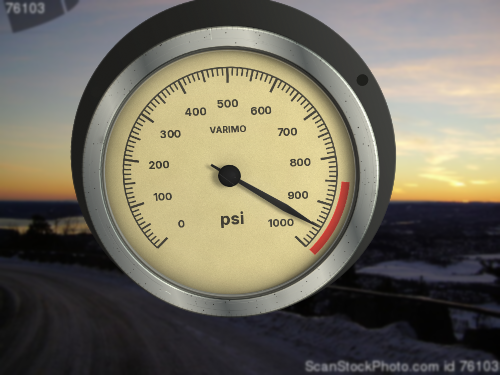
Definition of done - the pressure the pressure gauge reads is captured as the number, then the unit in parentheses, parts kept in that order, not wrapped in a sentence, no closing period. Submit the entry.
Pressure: 950 (psi)
